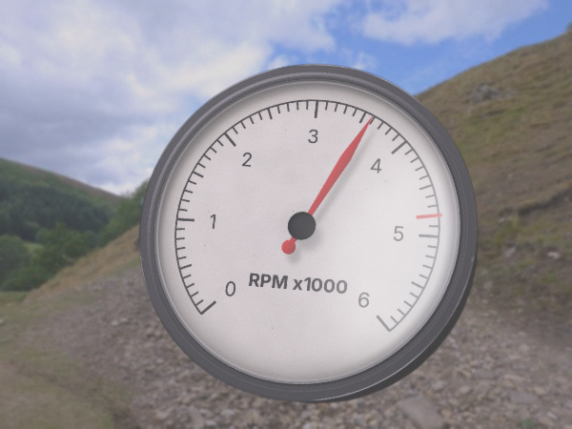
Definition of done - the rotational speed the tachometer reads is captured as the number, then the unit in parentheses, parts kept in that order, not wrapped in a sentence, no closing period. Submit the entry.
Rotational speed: 3600 (rpm)
